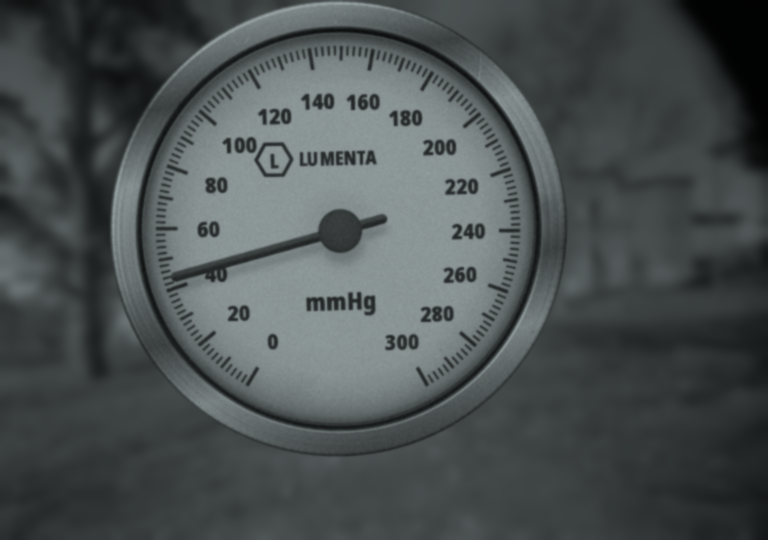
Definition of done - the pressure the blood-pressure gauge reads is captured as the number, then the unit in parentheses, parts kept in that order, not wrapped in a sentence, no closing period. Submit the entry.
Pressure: 44 (mmHg)
